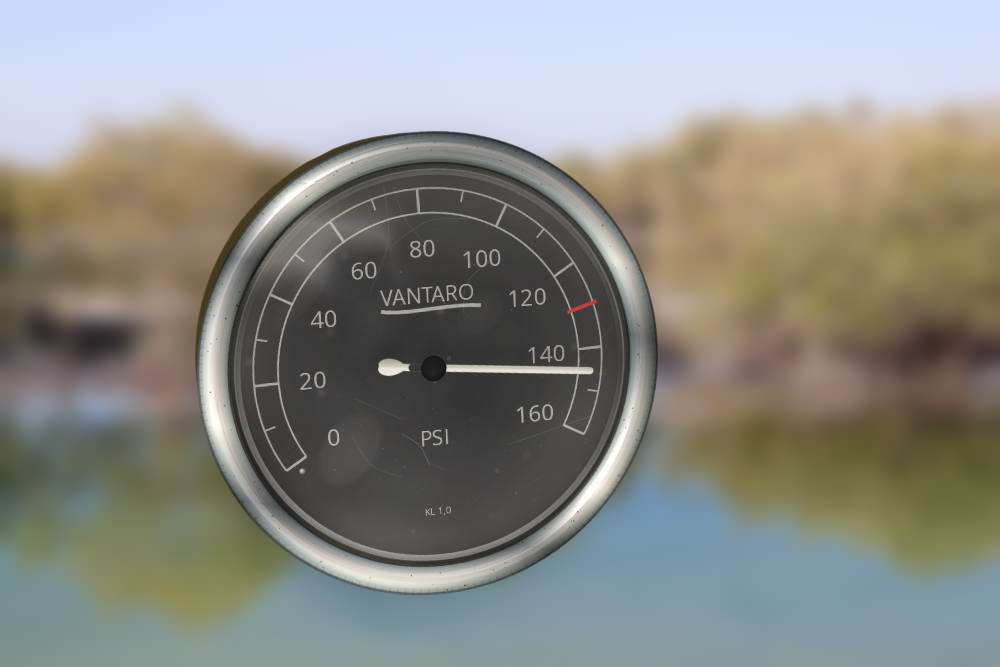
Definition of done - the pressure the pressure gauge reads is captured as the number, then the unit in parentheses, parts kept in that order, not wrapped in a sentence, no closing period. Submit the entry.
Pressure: 145 (psi)
